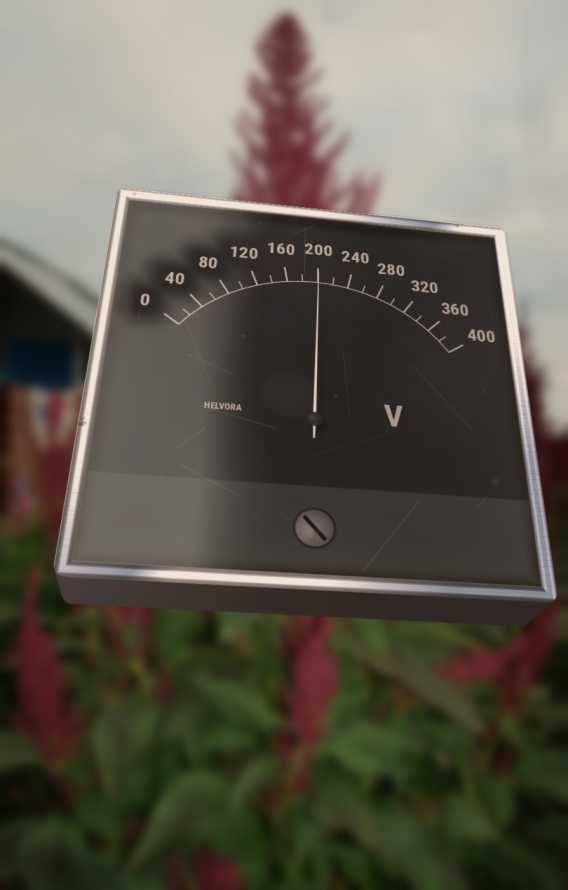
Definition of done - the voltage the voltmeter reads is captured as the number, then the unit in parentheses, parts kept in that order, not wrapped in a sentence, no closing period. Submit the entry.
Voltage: 200 (V)
